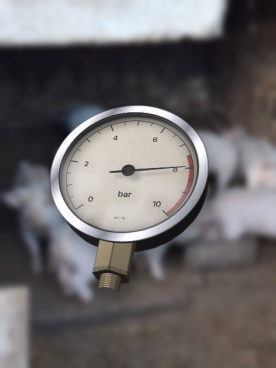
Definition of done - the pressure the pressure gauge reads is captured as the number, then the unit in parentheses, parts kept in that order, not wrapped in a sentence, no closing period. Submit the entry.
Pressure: 8 (bar)
